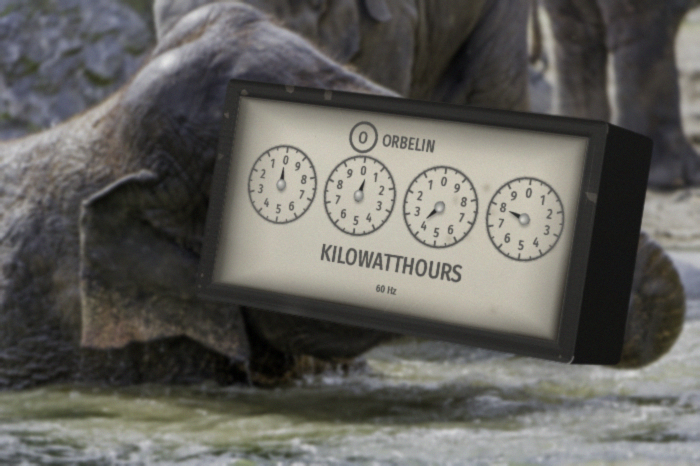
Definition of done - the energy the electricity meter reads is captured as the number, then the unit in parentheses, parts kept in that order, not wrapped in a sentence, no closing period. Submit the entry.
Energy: 38 (kWh)
